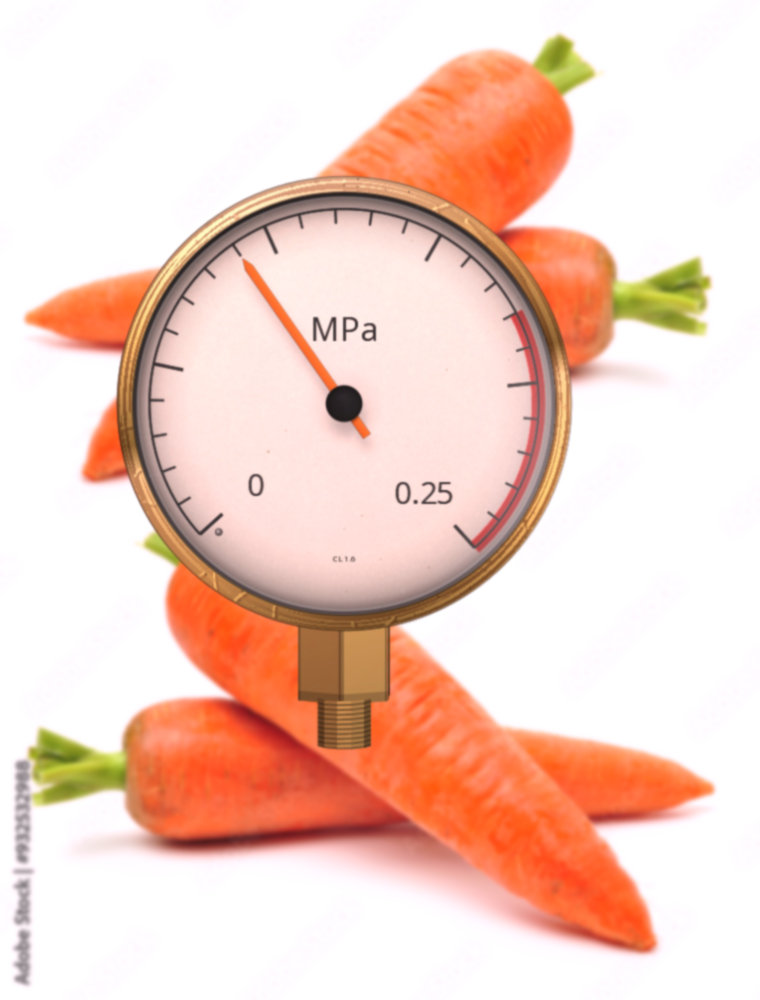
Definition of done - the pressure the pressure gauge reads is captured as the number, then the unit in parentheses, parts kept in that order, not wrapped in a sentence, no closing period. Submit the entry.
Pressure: 0.09 (MPa)
